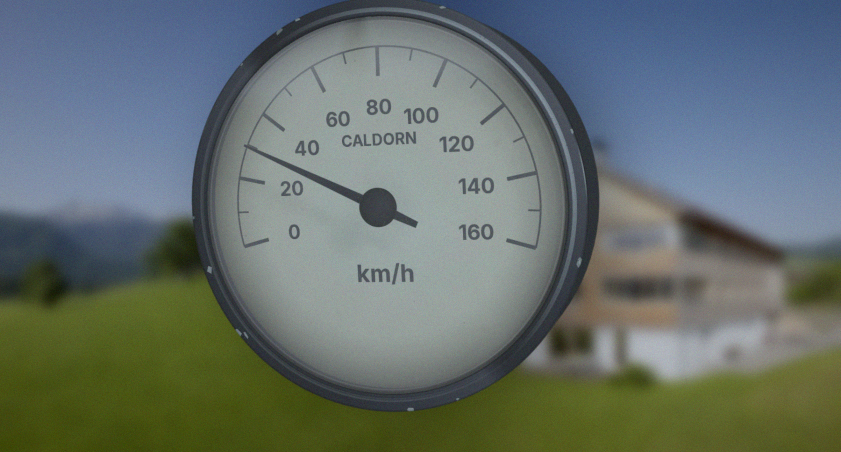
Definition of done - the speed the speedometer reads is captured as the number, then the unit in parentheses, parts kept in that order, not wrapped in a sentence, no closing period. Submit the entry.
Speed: 30 (km/h)
